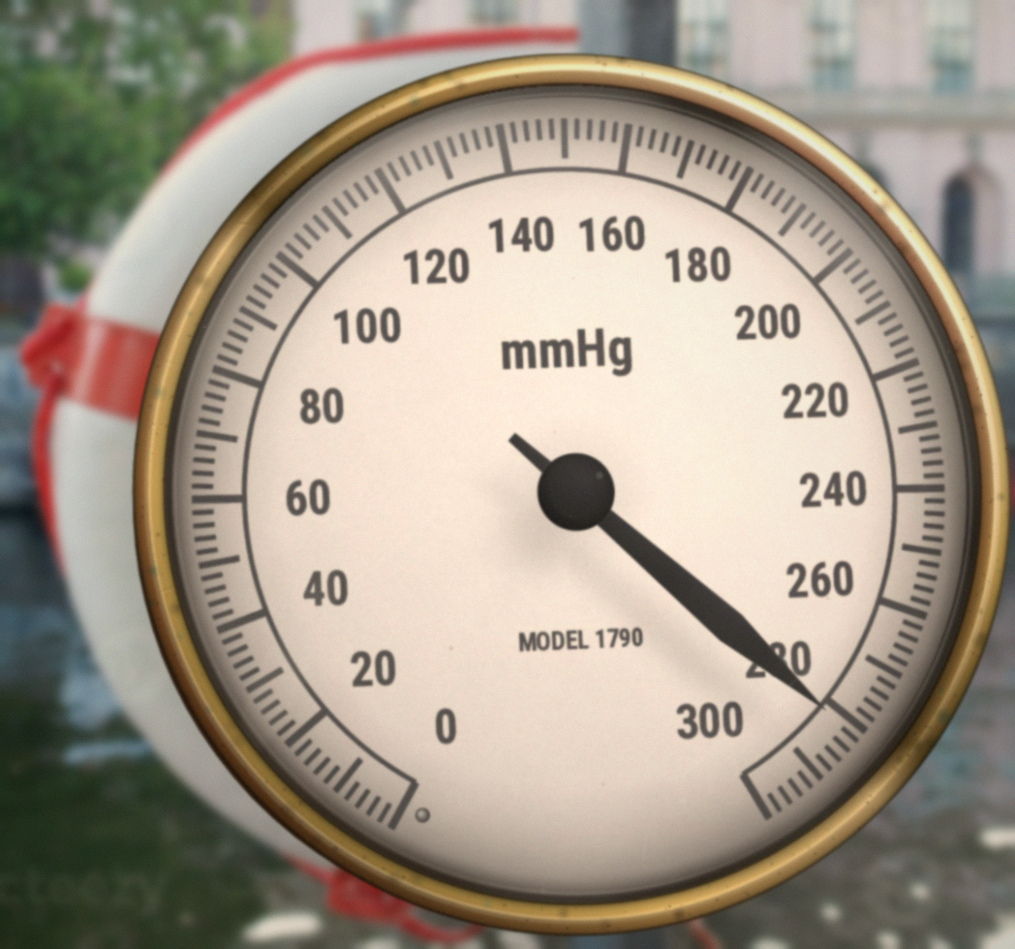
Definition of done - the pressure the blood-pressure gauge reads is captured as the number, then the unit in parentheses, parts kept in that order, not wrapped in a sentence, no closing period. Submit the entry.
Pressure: 282 (mmHg)
